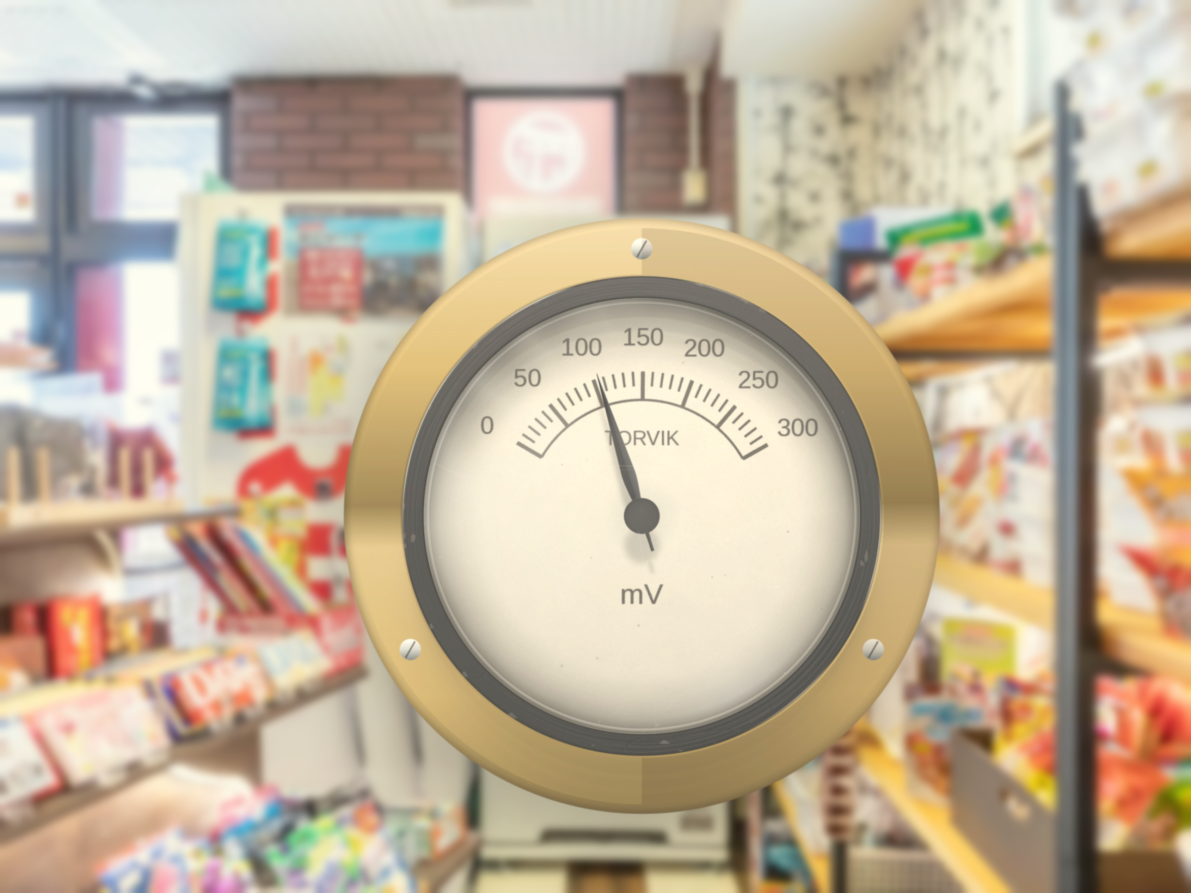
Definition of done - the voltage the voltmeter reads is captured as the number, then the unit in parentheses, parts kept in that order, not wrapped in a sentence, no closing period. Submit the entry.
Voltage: 105 (mV)
